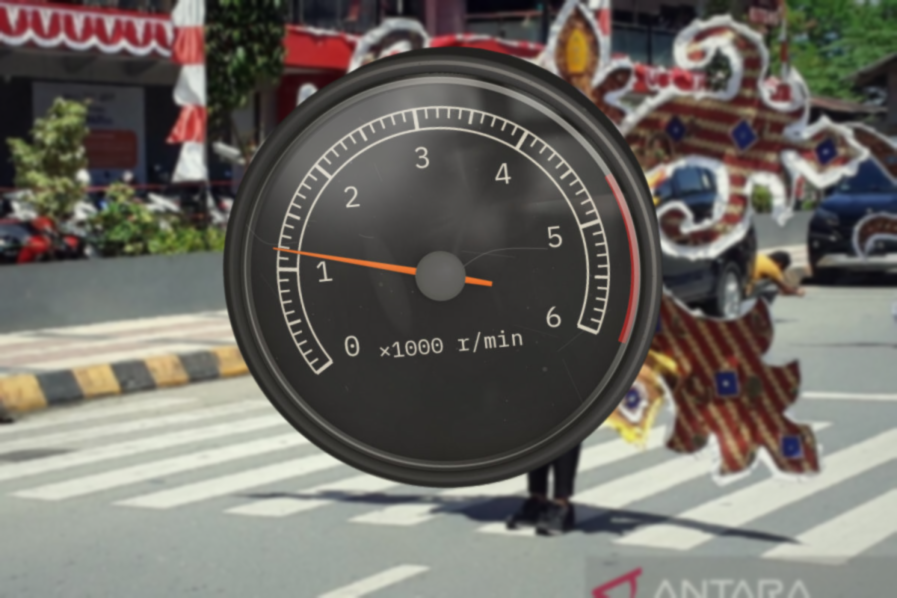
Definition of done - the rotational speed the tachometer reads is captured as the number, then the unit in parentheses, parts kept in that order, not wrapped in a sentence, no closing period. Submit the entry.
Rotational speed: 1200 (rpm)
